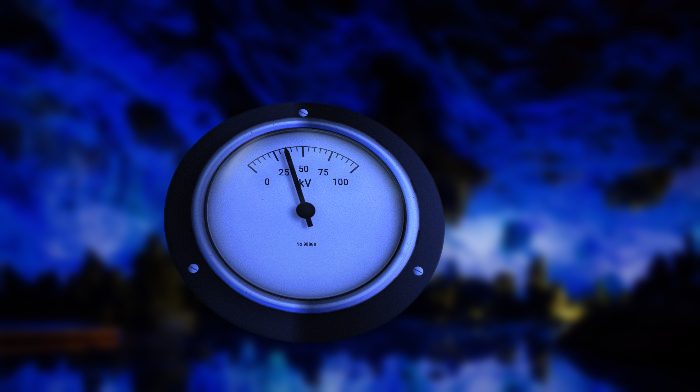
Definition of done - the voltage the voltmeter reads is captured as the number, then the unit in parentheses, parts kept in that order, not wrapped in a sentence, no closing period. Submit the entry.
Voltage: 35 (kV)
